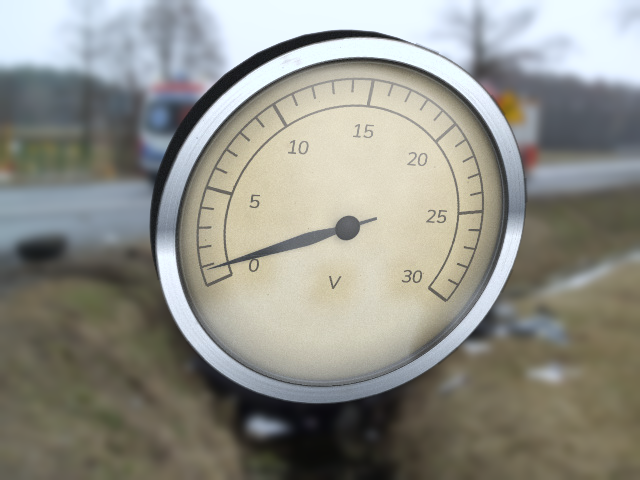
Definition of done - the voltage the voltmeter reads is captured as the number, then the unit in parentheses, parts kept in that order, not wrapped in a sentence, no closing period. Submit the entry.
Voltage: 1 (V)
